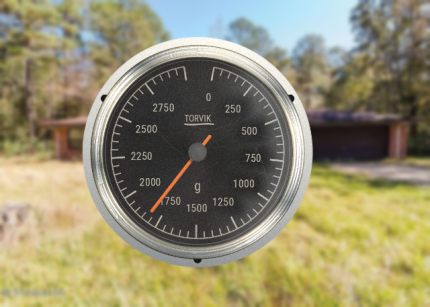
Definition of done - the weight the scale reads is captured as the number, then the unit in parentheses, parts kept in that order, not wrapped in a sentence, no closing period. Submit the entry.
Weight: 1825 (g)
